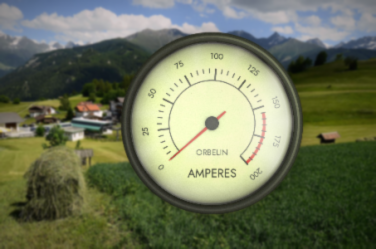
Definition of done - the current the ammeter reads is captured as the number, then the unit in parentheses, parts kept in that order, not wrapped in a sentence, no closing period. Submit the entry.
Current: 0 (A)
